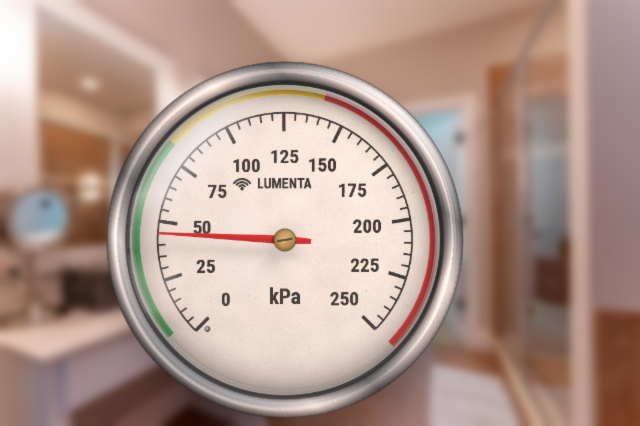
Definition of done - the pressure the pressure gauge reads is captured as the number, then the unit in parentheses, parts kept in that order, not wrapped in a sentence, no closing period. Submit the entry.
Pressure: 45 (kPa)
